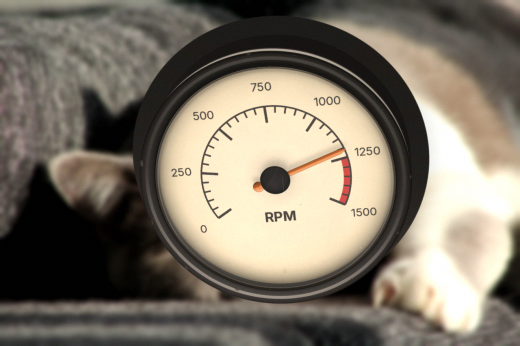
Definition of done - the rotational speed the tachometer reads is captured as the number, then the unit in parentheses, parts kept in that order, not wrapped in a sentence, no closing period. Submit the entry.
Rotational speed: 1200 (rpm)
